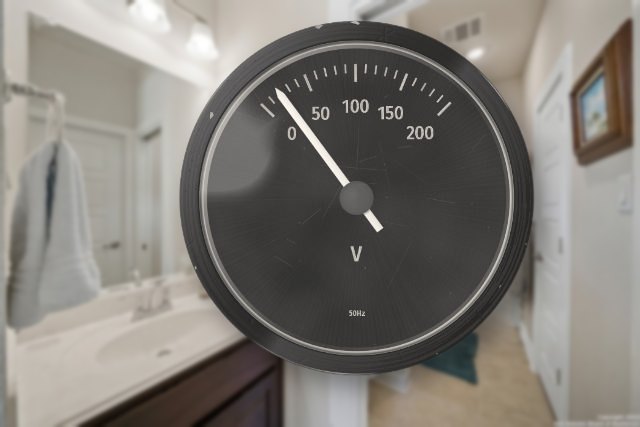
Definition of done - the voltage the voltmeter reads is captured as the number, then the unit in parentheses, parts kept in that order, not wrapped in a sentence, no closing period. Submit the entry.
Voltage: 20 (V)
